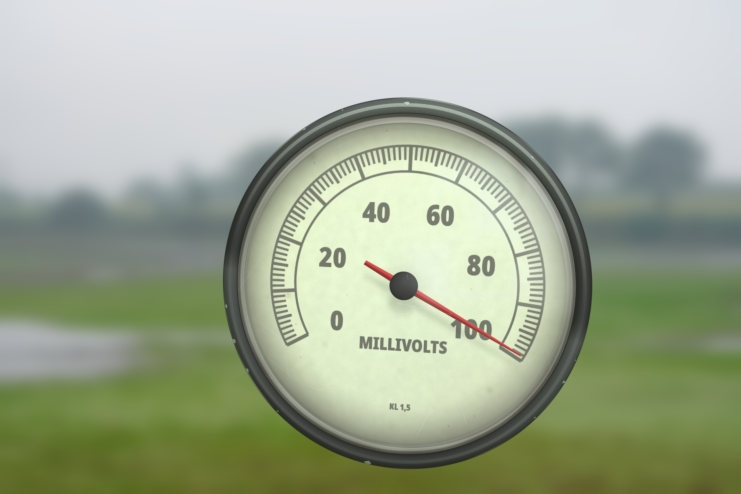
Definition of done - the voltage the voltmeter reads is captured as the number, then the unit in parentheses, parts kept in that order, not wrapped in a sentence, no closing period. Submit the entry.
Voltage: 99 (mV)
